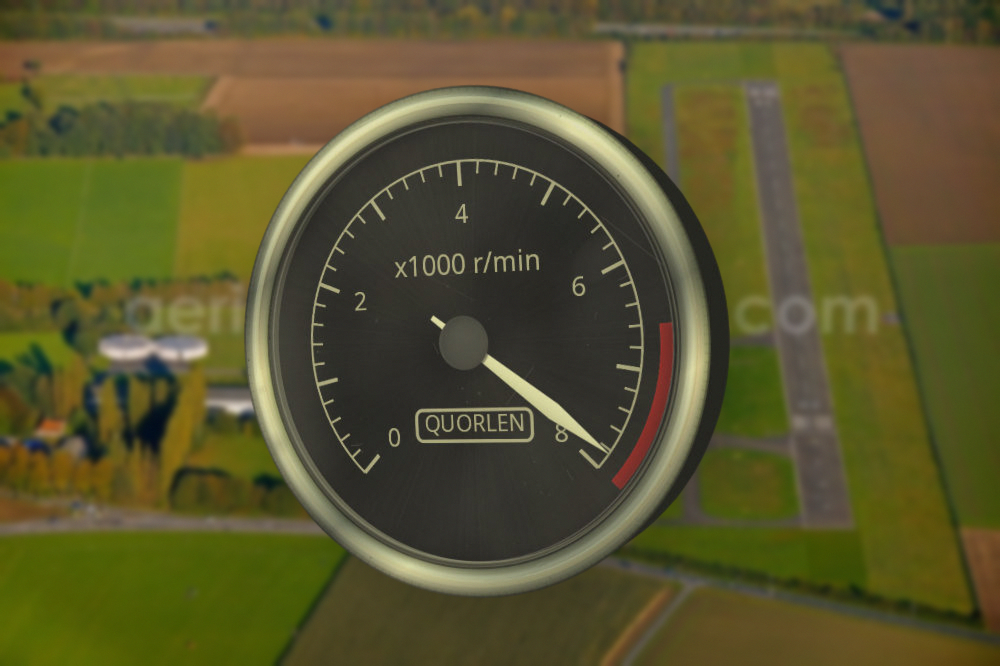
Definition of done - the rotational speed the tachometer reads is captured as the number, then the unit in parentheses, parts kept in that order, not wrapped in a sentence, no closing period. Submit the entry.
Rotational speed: 7800 (rpm)
